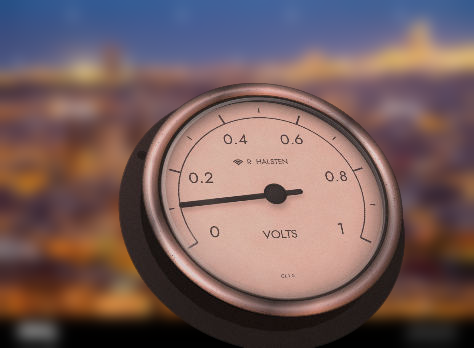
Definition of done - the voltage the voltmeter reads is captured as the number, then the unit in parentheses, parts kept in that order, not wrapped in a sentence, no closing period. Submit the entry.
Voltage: 0.1 (V)
